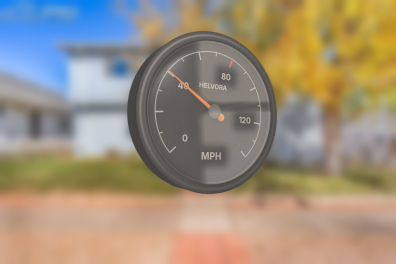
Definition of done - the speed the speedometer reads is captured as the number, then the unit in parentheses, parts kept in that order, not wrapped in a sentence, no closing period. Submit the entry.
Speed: 40 (mph)
